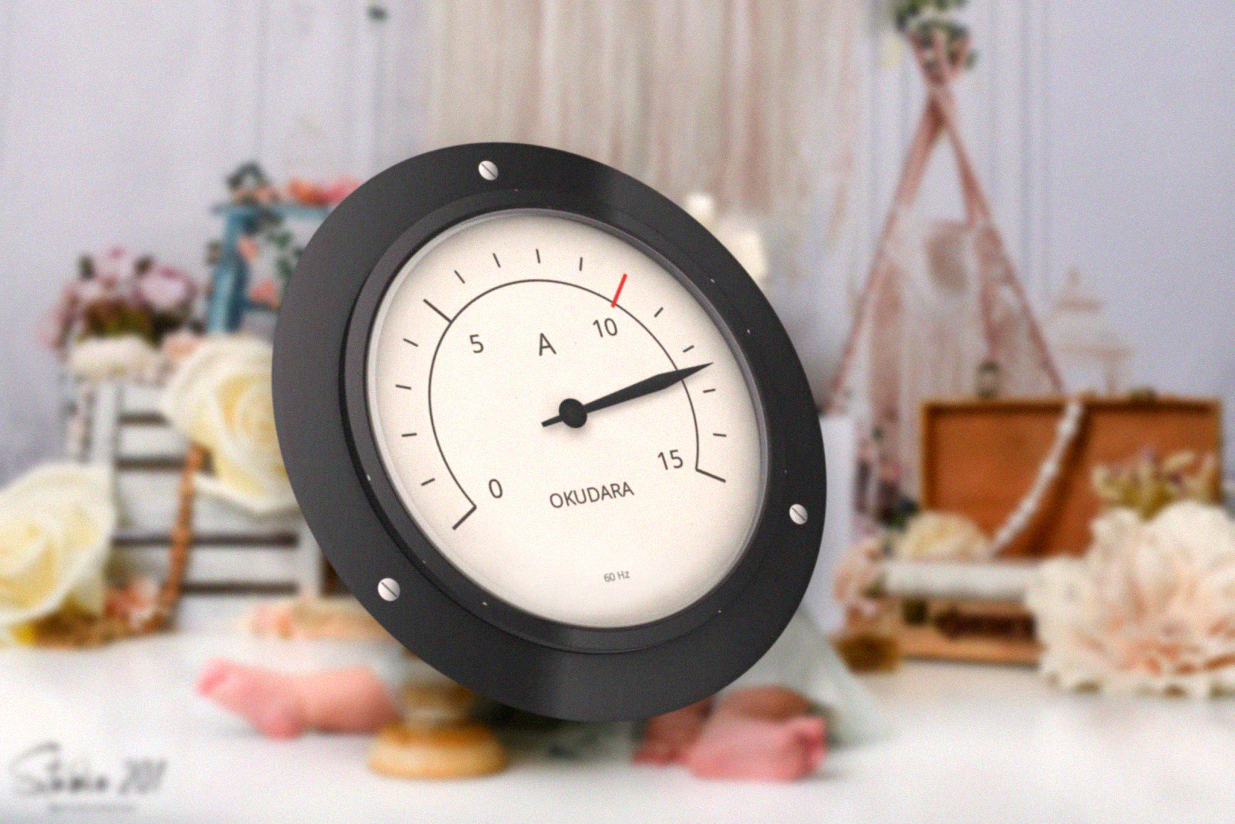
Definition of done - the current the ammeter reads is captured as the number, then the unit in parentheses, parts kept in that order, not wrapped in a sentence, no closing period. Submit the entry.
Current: 12.5 (A)
